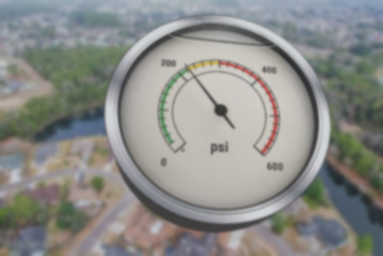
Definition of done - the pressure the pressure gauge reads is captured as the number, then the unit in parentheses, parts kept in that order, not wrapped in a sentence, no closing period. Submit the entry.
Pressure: 220 (psi)
